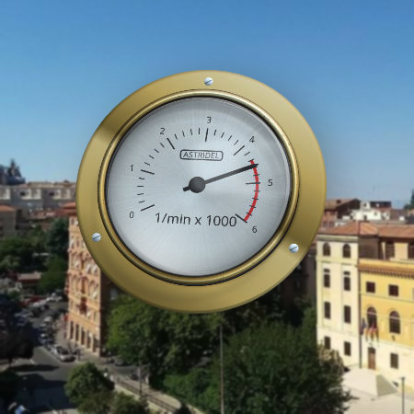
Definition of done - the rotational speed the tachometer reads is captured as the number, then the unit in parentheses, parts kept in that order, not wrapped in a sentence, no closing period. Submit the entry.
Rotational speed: 4600 (rpm)
